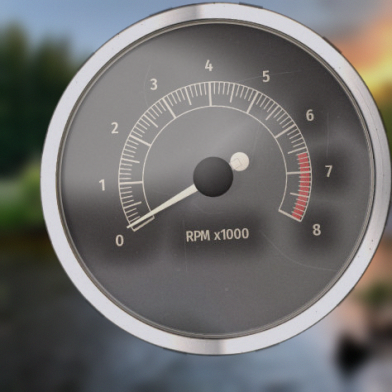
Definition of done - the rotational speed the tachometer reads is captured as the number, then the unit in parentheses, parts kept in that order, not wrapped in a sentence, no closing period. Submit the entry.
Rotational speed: 100 (rpm)
